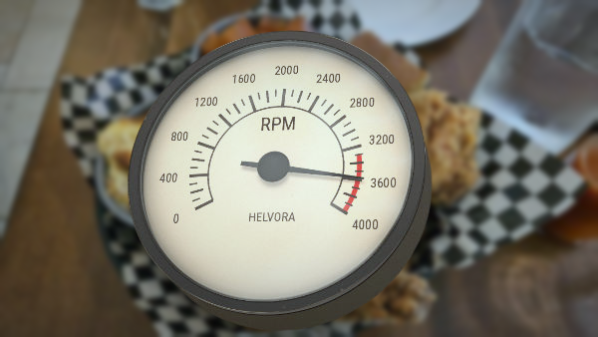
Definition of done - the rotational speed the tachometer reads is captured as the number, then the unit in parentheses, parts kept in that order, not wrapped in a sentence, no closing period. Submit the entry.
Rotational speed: 3600 (rpm)
